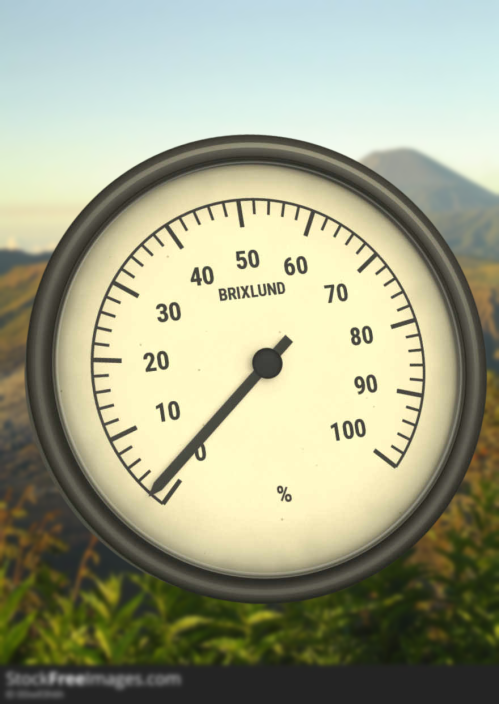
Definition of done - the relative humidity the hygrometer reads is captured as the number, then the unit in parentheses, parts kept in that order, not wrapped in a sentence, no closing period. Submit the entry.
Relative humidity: 2 (%)
